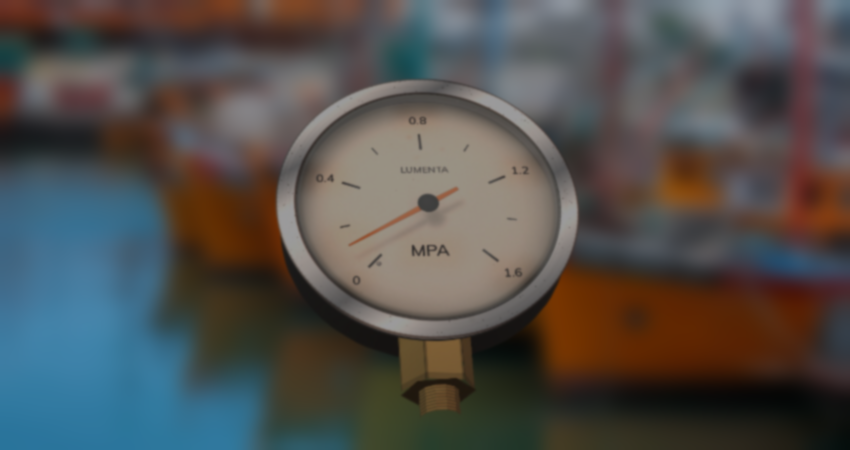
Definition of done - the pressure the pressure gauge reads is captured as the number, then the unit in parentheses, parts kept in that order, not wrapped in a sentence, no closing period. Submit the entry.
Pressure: 0.1 (MPa)
